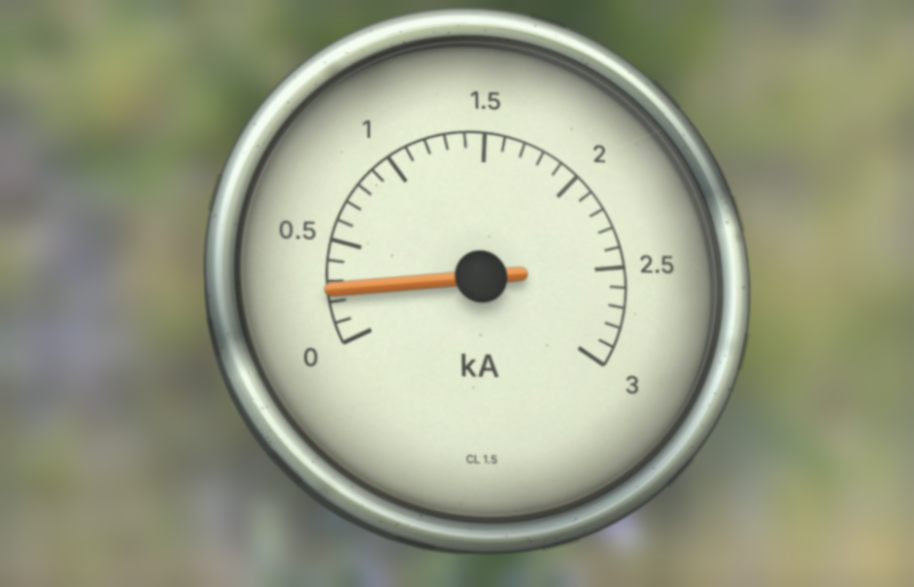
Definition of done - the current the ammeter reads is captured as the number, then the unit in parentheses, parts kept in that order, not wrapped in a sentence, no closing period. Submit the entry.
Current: 0.25 (kA)
